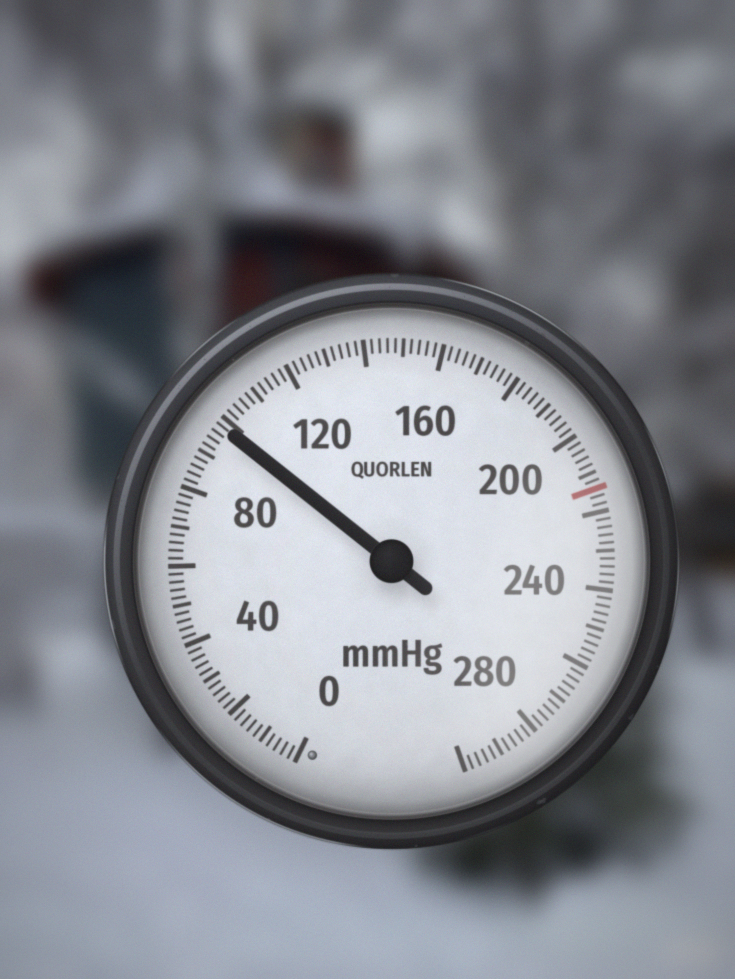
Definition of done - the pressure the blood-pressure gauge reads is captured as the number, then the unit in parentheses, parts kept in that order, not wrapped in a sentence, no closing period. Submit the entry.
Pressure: 98 (mmHg)
